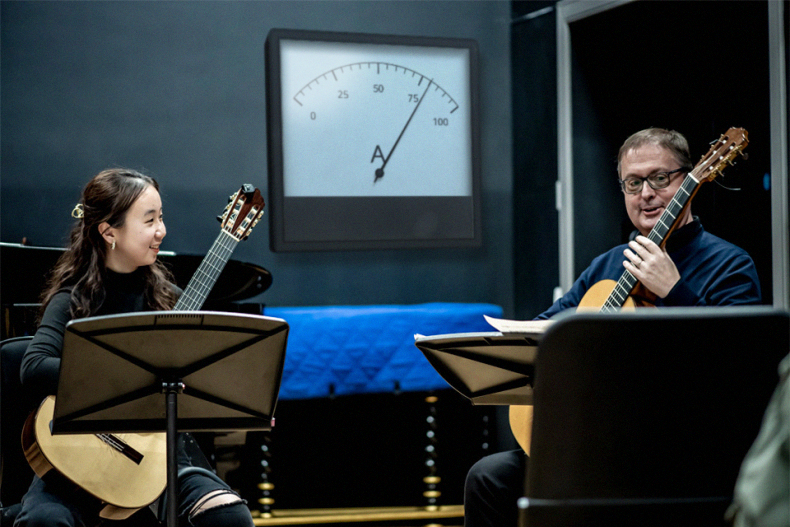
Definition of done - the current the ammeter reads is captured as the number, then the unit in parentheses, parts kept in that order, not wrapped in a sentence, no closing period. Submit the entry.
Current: 80 (A)
